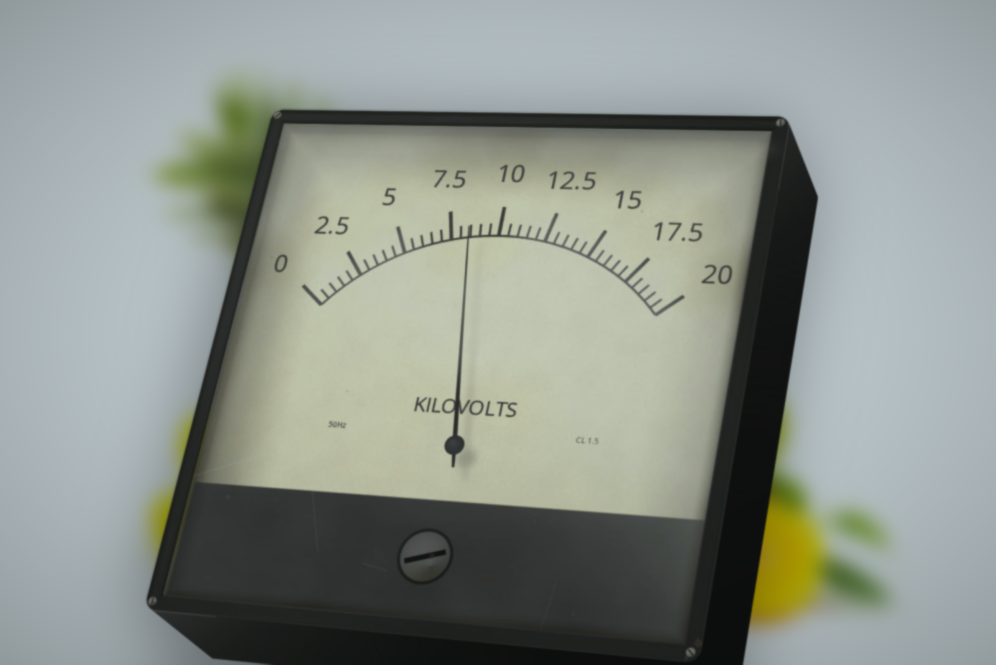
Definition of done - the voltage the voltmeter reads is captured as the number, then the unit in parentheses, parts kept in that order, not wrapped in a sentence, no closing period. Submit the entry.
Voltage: 8.5 (kV)
